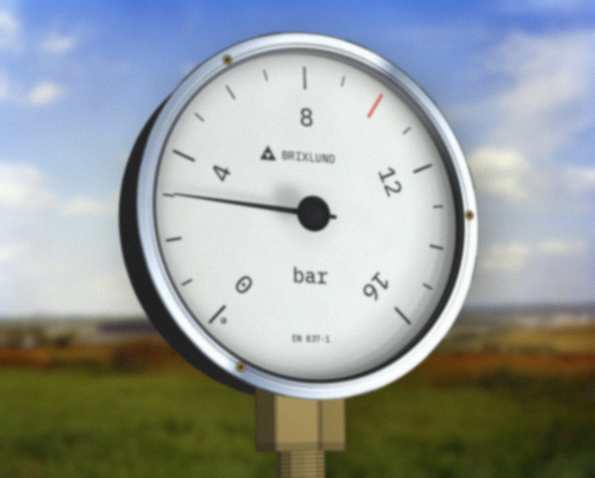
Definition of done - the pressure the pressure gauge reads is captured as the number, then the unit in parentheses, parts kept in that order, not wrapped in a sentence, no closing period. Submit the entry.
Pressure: 3 (bar)
